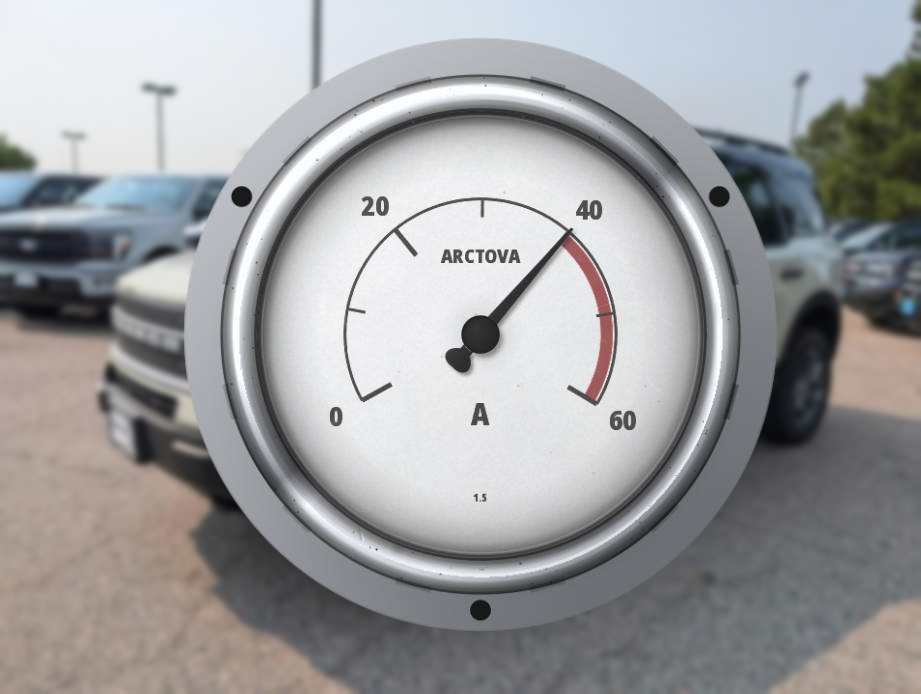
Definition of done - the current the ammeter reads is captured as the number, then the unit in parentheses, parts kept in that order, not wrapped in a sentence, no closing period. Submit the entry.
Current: 40 (A)
